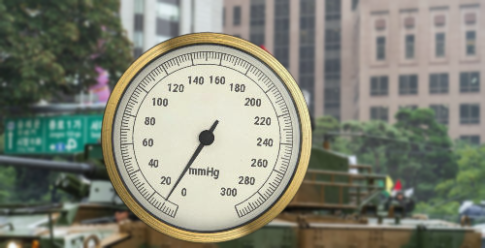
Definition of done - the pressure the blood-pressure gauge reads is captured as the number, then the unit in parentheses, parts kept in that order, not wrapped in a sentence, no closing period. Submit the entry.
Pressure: 10 (mmHg)
